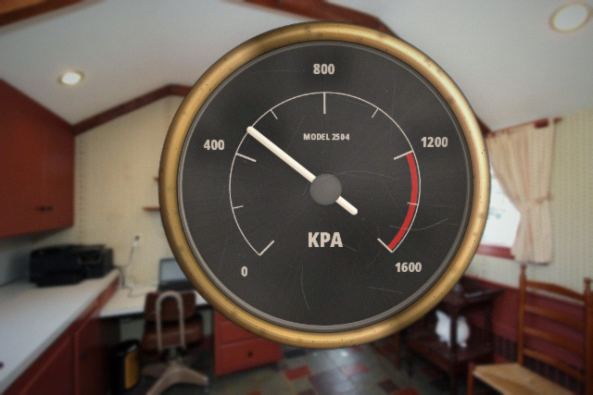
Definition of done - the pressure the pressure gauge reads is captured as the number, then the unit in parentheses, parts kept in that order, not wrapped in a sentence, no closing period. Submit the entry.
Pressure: 500 (kPa)
